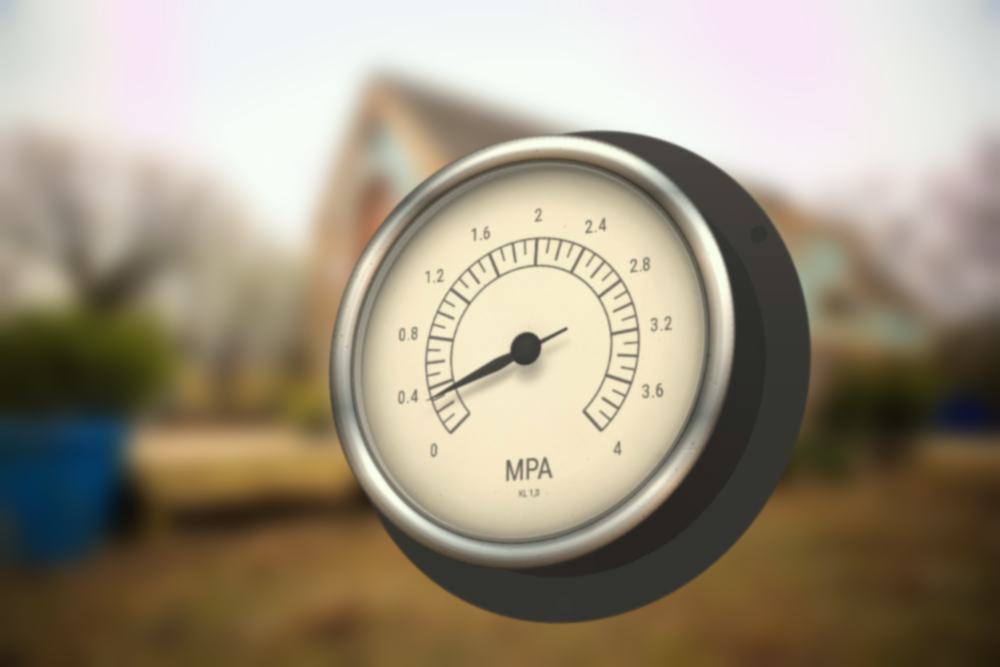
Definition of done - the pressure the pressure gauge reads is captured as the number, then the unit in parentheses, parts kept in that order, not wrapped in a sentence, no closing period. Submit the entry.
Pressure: 0.3 (MPa)
